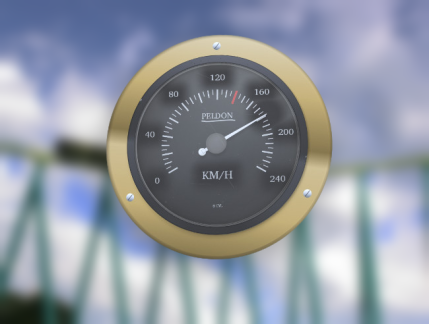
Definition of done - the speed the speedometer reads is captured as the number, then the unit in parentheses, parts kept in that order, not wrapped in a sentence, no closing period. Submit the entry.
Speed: 180 (km/h)
